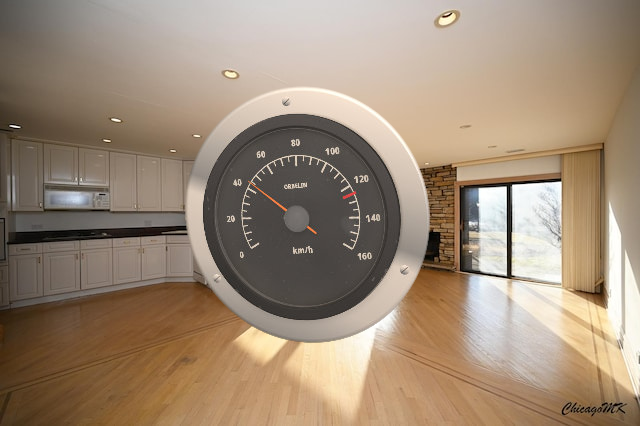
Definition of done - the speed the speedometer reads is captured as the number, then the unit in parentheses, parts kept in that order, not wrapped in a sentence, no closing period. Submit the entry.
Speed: 45 (km/h)
